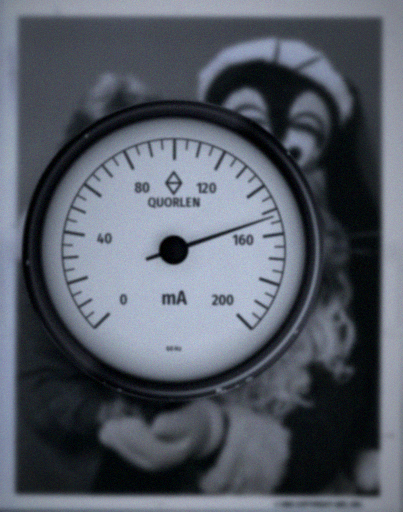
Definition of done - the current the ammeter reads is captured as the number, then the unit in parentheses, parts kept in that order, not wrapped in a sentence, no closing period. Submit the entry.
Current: 152.5 (mA)
